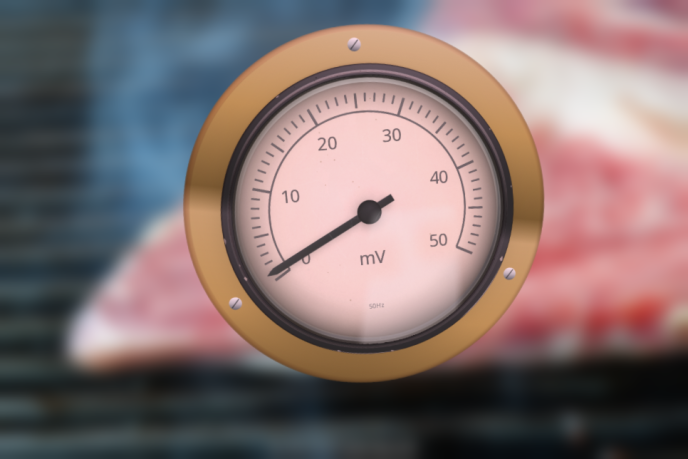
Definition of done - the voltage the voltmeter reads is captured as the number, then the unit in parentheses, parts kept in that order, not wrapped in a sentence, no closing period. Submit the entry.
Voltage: 1 (mV)
